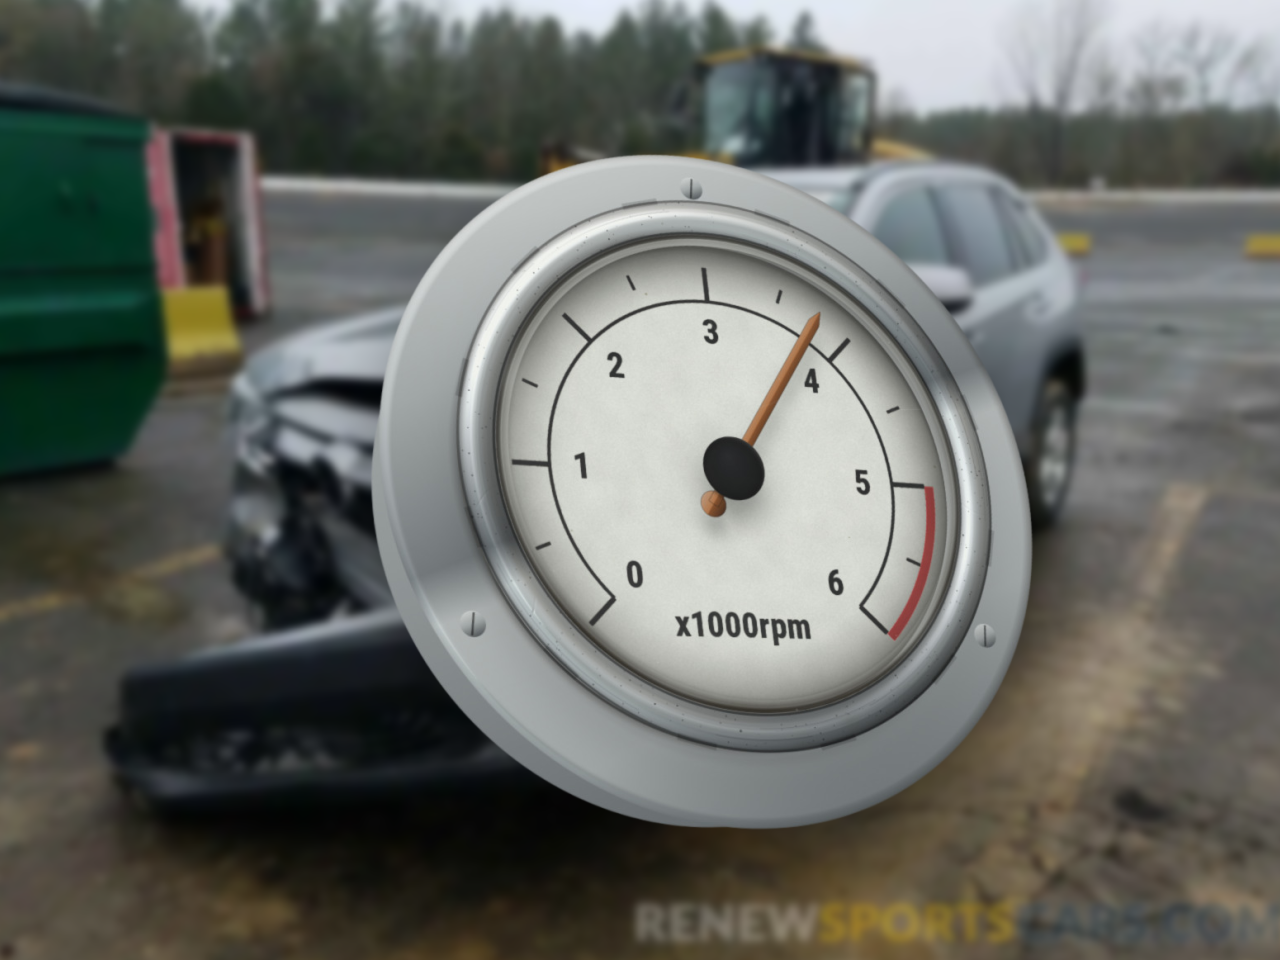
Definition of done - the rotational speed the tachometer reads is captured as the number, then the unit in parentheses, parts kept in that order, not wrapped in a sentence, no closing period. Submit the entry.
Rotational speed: 3750 (rpm)
